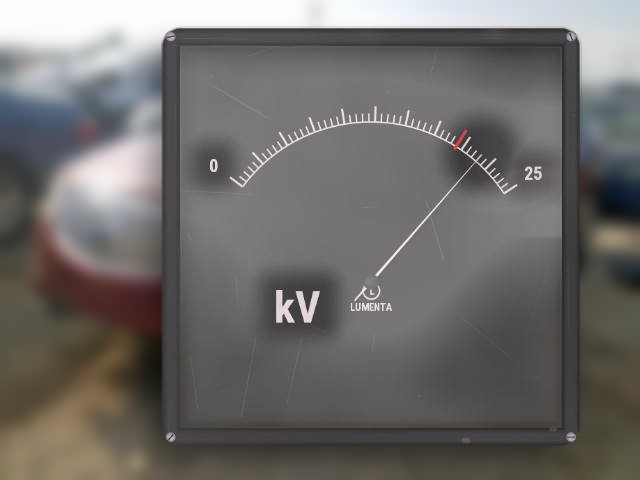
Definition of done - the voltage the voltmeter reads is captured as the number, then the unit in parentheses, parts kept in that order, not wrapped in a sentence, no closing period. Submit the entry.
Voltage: 21.5 (kV)
